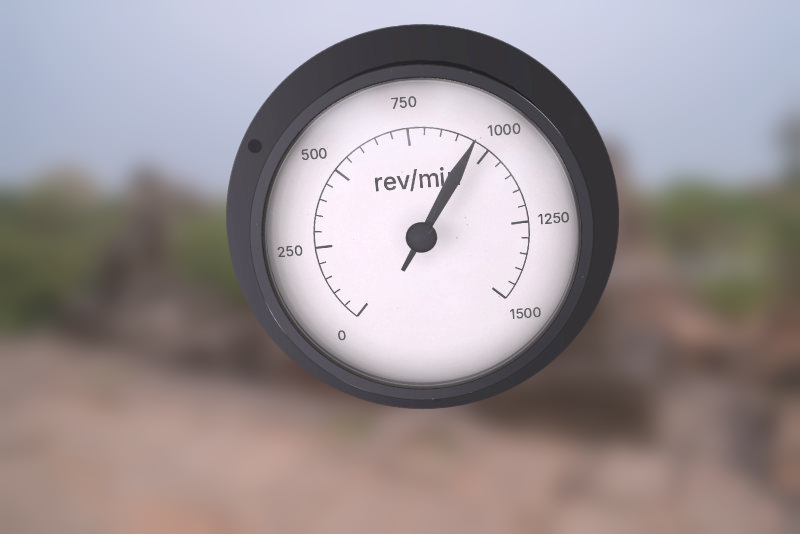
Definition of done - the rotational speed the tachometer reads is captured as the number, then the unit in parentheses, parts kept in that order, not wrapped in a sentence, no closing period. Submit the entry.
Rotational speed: 950 (rpm)
